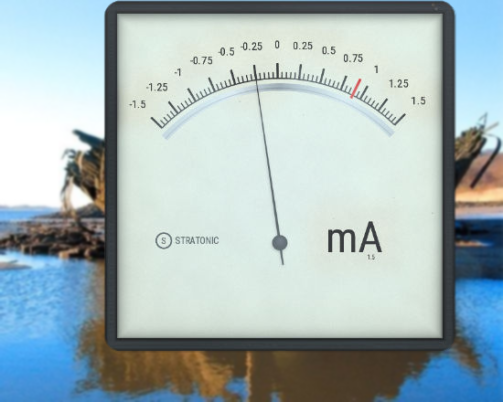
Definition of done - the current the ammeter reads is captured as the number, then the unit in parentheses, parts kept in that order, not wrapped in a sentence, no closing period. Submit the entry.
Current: -0.25 (mA)
